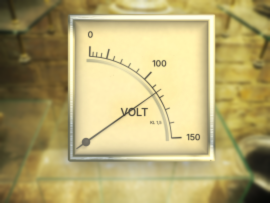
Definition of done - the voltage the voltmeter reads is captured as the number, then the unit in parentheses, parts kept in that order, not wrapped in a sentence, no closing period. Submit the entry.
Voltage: 115 (V)
